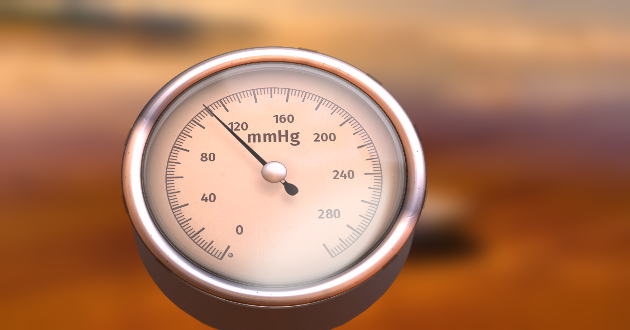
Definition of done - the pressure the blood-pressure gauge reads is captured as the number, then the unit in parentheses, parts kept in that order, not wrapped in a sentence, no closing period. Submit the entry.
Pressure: 110 (mmHg)
